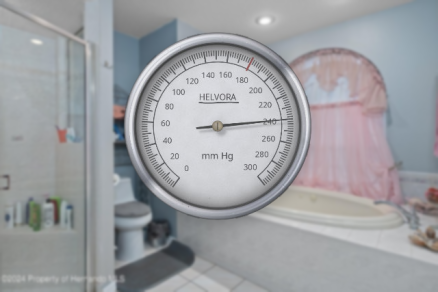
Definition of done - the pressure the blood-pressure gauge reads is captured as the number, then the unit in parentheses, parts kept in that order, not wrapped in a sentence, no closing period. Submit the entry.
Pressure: 240 (mmHg)
